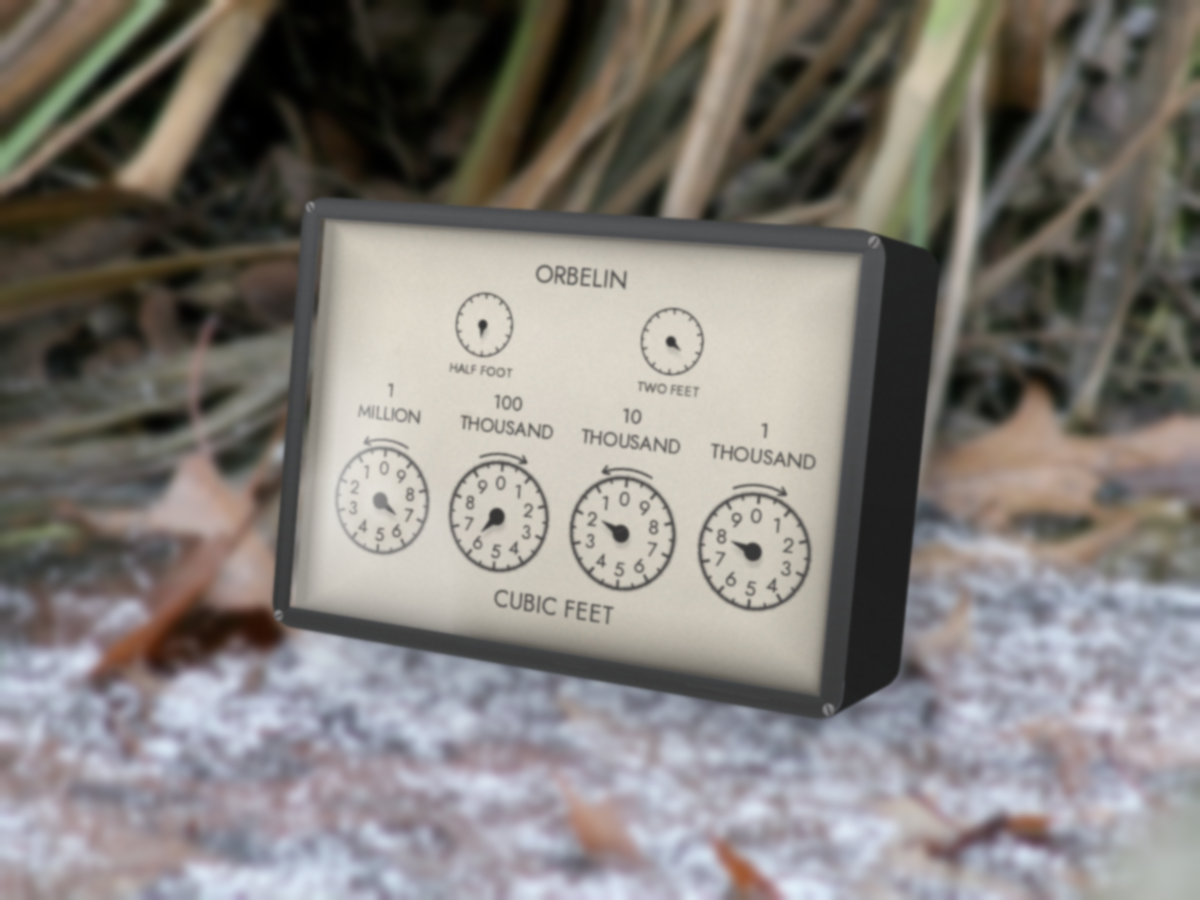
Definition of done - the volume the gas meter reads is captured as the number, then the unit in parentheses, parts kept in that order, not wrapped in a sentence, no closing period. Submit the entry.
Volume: 661800 (ft³)
